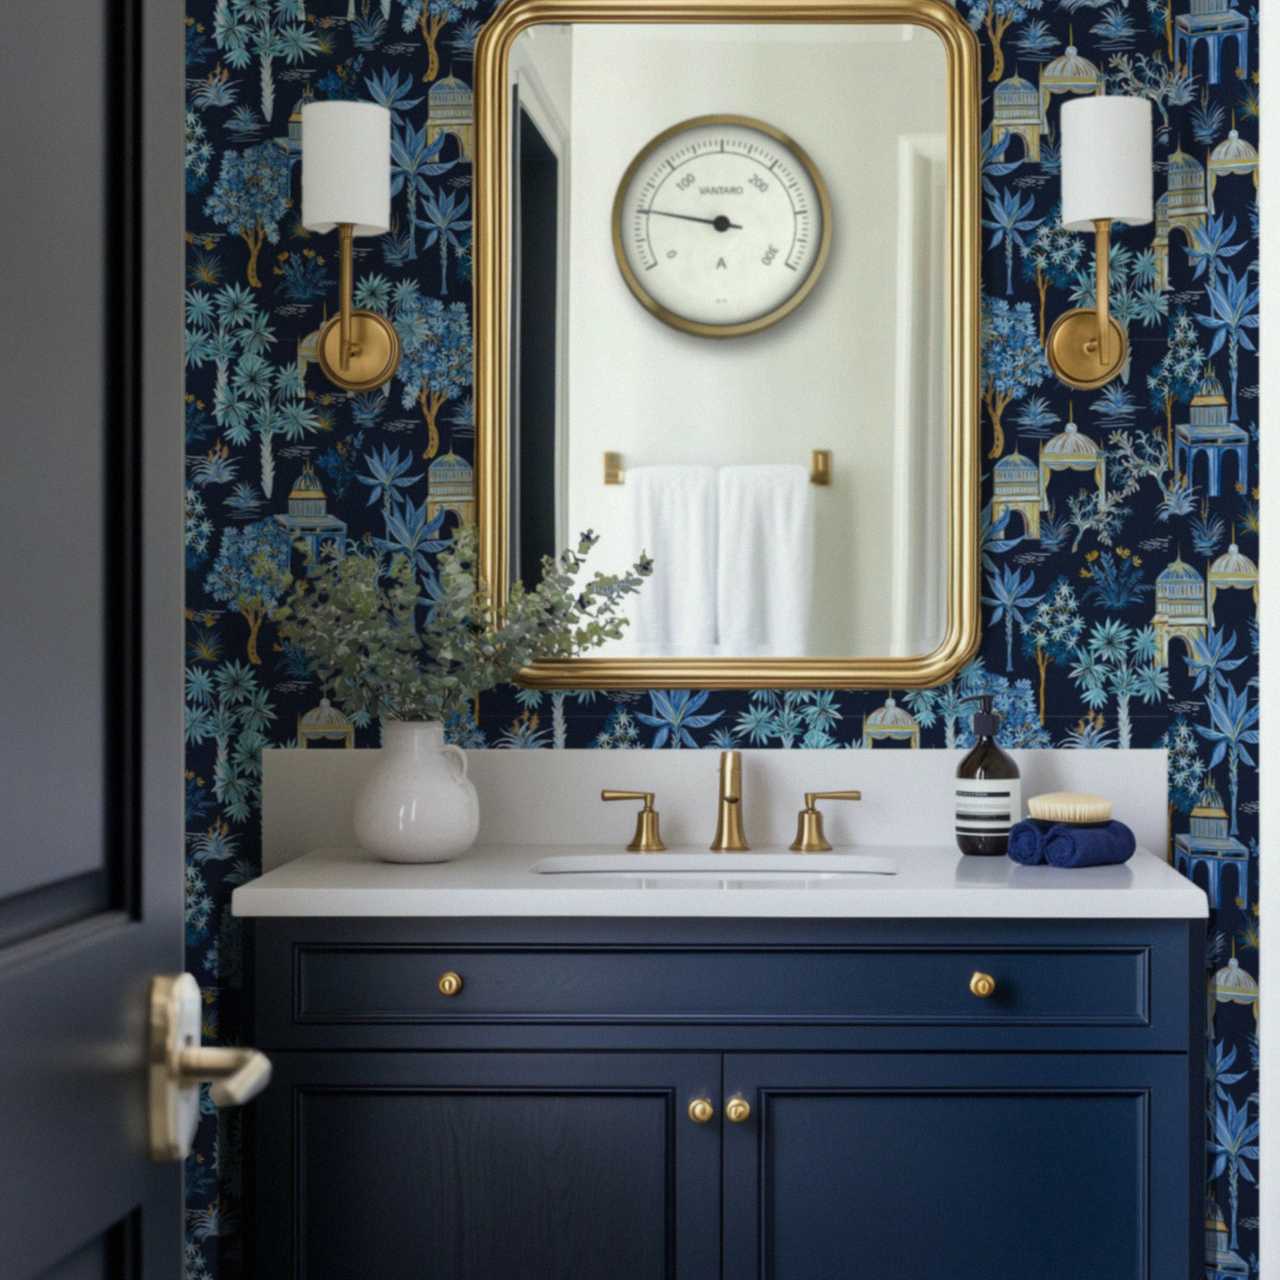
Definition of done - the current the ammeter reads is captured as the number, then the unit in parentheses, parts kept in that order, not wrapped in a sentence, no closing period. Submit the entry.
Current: 50 (A)
